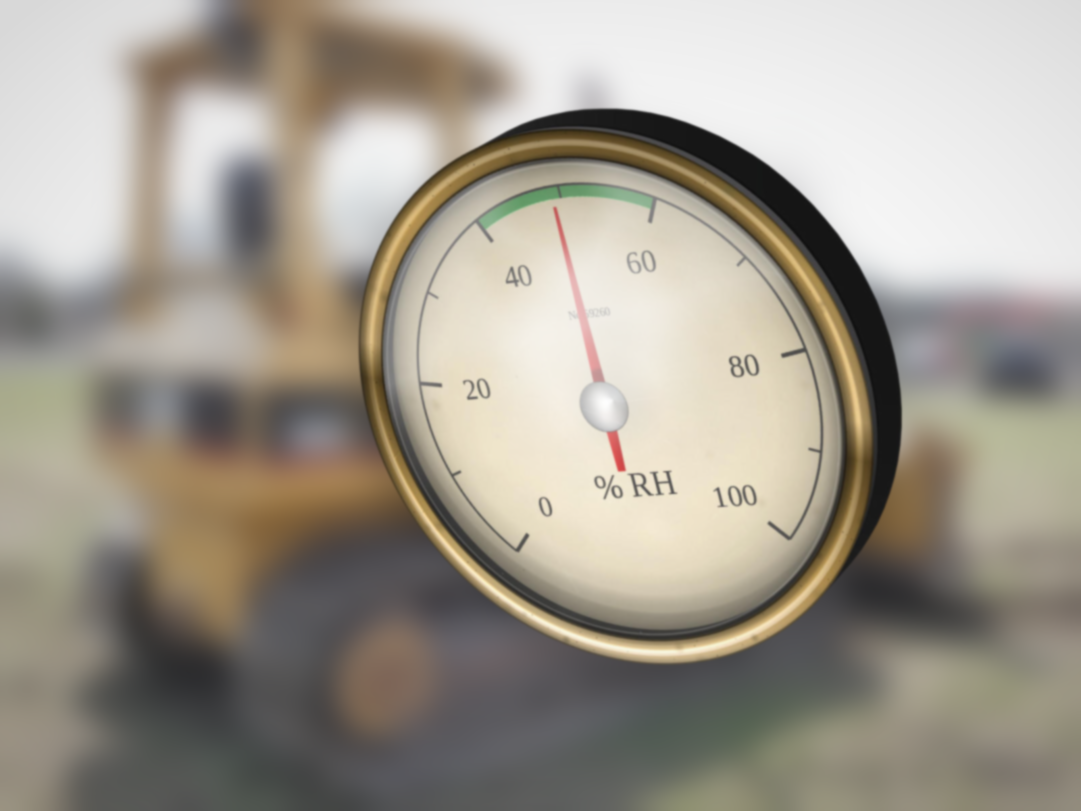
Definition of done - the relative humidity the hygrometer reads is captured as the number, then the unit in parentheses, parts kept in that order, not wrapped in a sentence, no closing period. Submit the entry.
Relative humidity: 50 (%)
